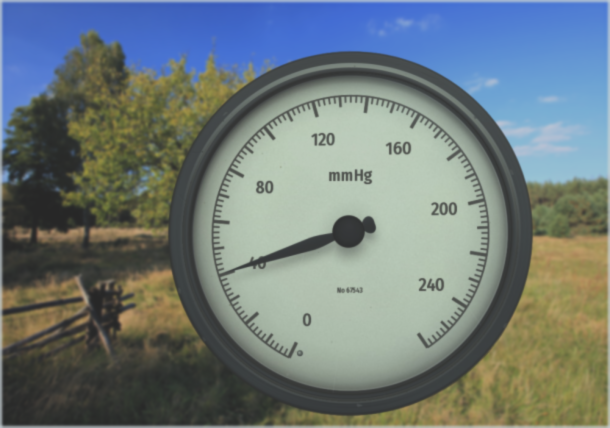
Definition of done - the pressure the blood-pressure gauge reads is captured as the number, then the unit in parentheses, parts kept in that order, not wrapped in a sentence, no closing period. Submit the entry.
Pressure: 40 (mmHg)
